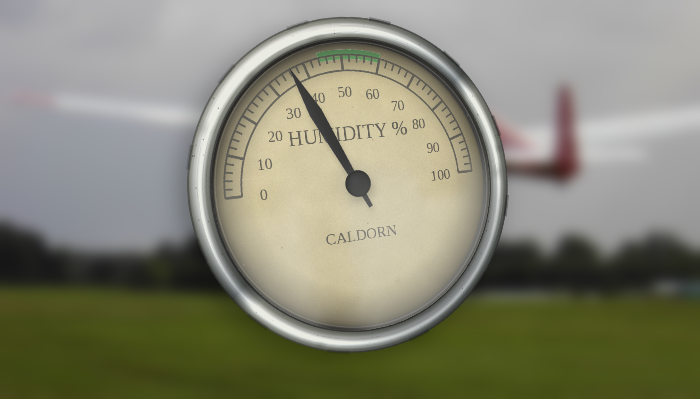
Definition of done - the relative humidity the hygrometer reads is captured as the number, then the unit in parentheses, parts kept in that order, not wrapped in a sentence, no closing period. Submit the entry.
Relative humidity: 36 (%)
